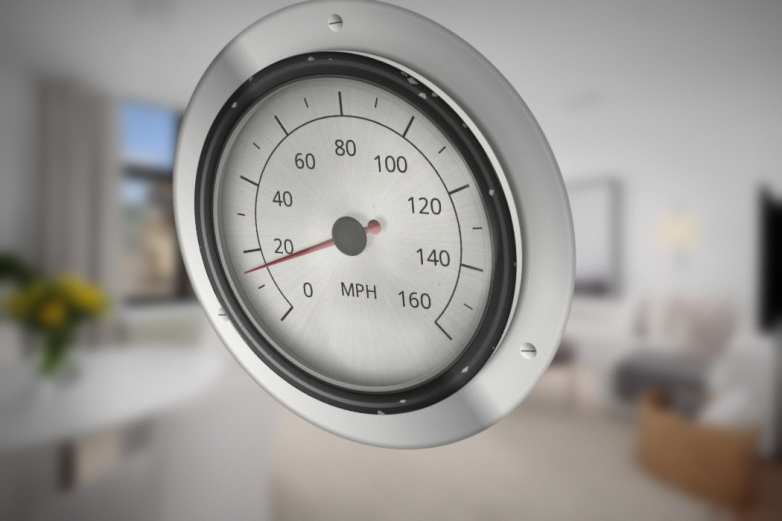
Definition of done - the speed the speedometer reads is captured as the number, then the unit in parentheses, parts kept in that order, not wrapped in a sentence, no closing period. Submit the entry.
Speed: 15 (mph)
